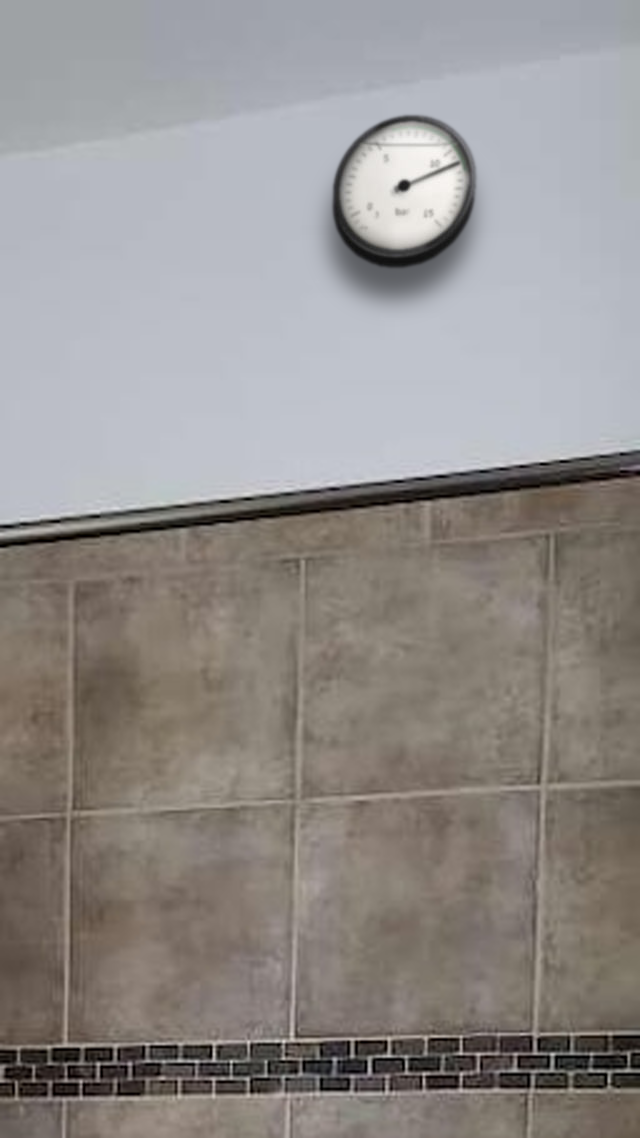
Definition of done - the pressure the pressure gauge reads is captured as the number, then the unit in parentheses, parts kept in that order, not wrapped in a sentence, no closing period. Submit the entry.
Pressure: 11 (bar)
